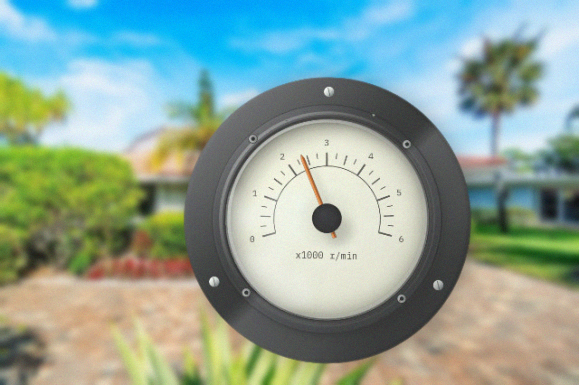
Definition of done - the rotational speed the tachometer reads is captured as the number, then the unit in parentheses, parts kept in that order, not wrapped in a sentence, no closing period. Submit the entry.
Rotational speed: 2375 (rpm)
